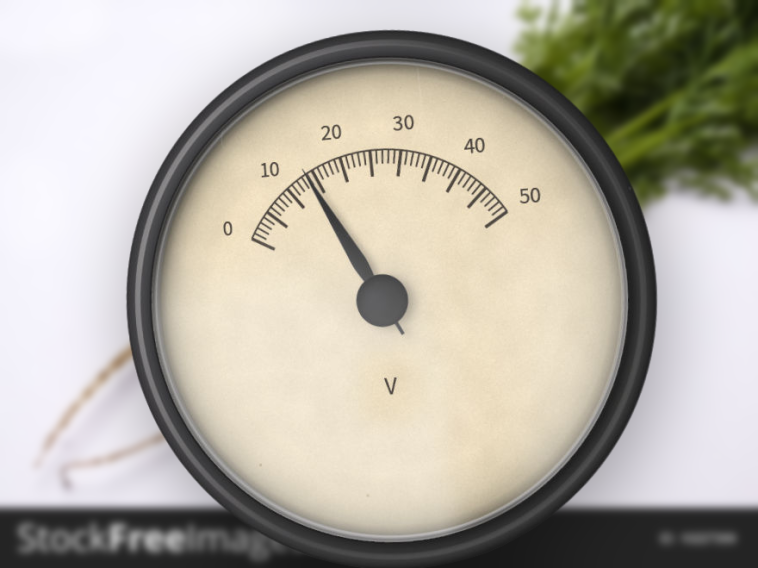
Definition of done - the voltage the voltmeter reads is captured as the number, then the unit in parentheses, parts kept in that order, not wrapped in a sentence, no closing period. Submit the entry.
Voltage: 14 (V)
